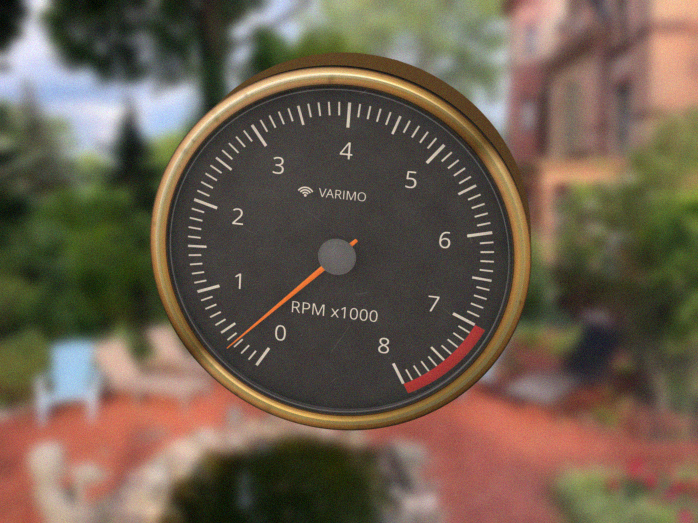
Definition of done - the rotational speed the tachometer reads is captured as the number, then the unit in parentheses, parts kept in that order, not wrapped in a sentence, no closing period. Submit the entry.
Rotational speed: 350 (rpm)
